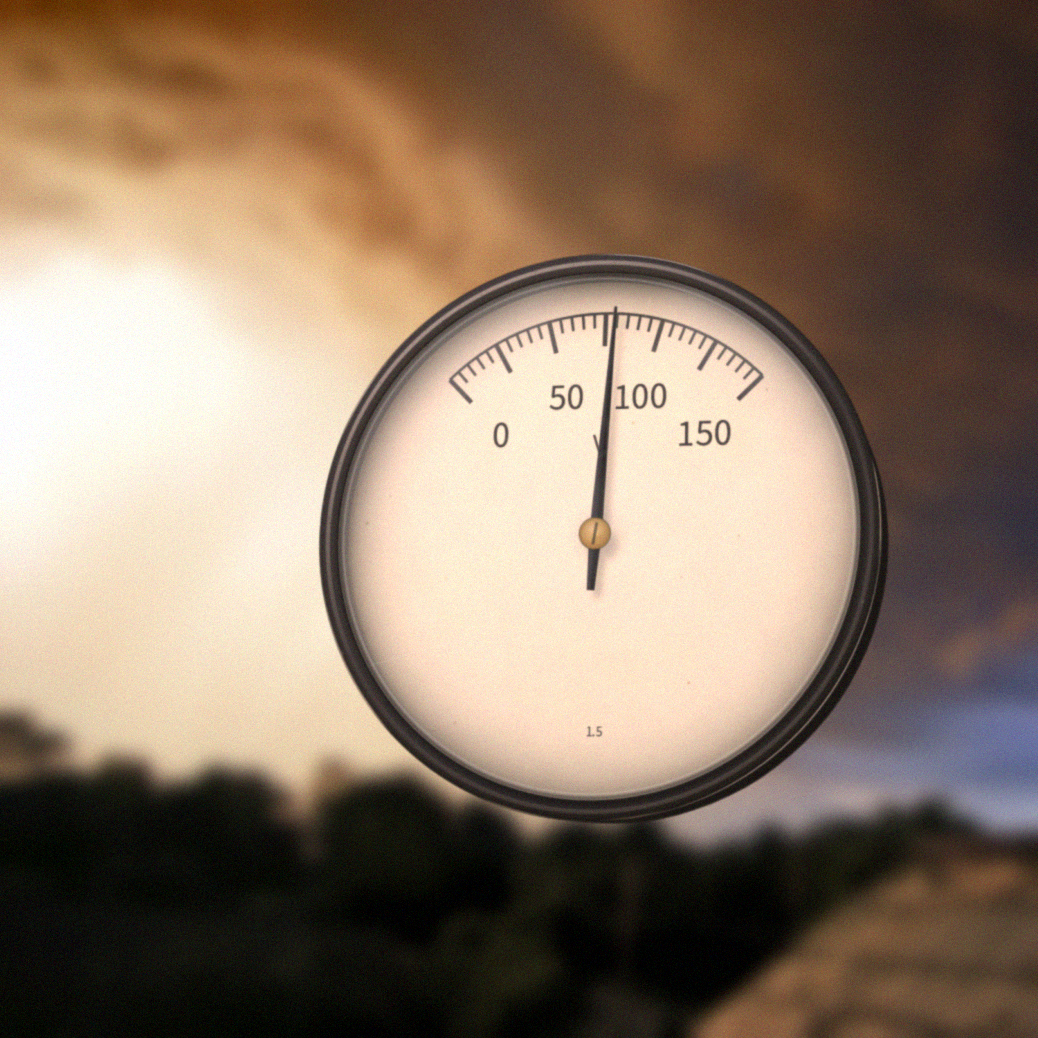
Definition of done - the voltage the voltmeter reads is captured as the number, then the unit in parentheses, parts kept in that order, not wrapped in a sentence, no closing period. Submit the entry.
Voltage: 80 (V)
